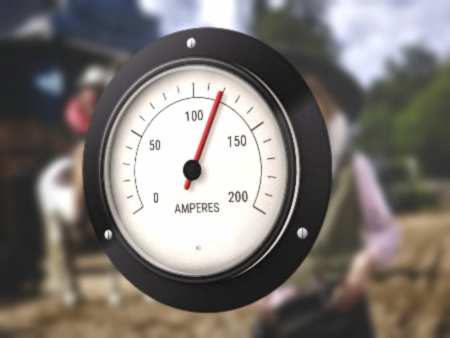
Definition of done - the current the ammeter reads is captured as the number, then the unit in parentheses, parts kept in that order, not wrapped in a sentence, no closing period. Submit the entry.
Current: 120 (A)
